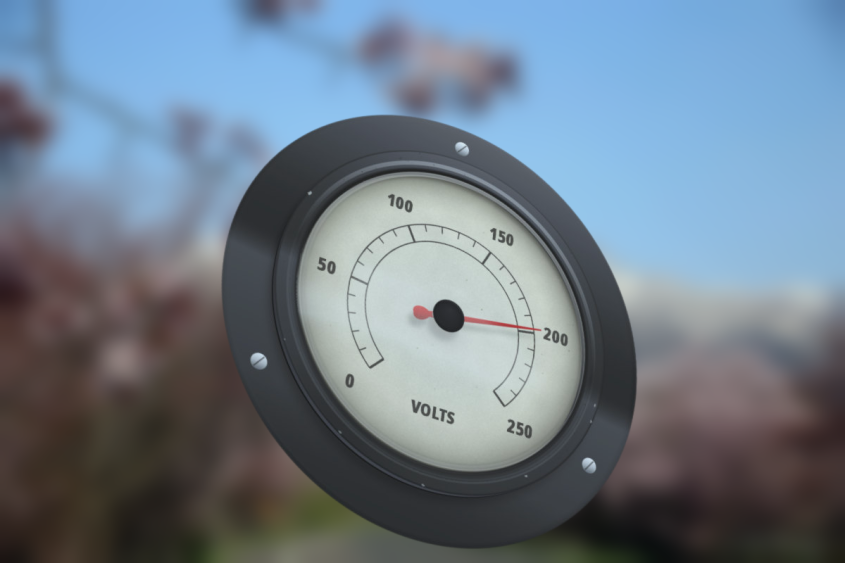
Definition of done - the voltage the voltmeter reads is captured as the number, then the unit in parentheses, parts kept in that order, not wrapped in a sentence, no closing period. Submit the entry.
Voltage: 200 (V)
